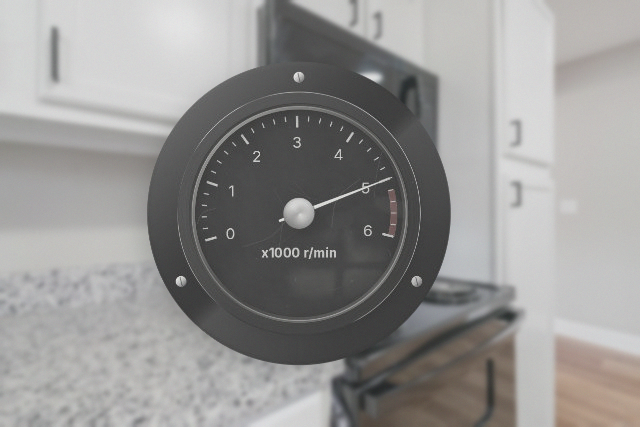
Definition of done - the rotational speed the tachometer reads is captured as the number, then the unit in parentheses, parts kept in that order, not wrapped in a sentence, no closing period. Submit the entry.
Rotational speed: 5000 (rpm)
